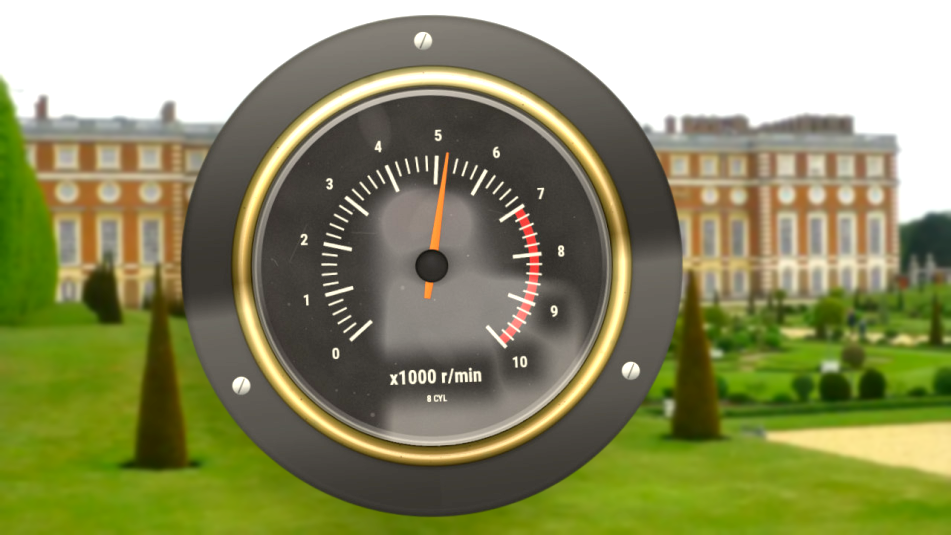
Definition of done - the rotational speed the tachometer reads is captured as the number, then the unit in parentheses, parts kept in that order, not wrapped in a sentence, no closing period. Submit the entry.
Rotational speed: 5200 (rpm)
